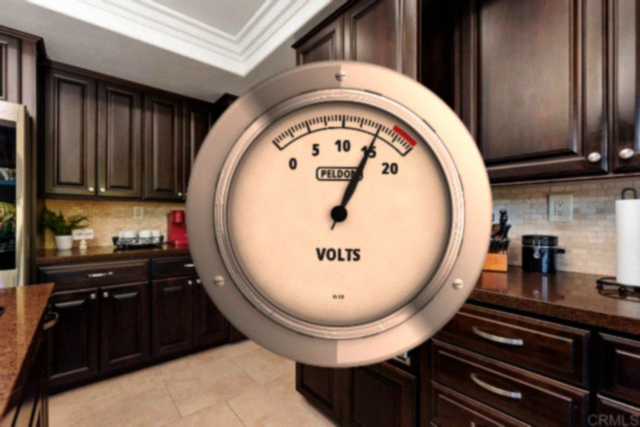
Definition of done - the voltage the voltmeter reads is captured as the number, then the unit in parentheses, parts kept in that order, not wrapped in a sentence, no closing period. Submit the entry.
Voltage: 15 (V)
